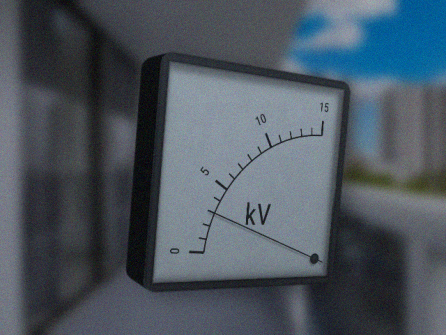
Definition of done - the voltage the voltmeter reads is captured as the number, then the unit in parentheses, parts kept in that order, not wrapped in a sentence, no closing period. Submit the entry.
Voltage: 3 (kV)
